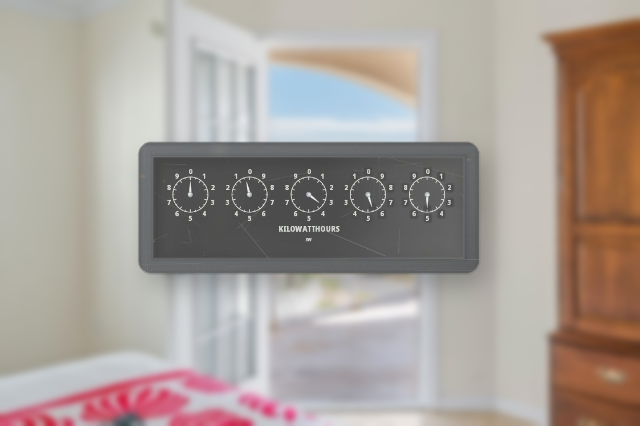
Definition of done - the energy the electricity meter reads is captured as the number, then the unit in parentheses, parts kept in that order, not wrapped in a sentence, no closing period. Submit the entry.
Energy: 355 (kWh)
